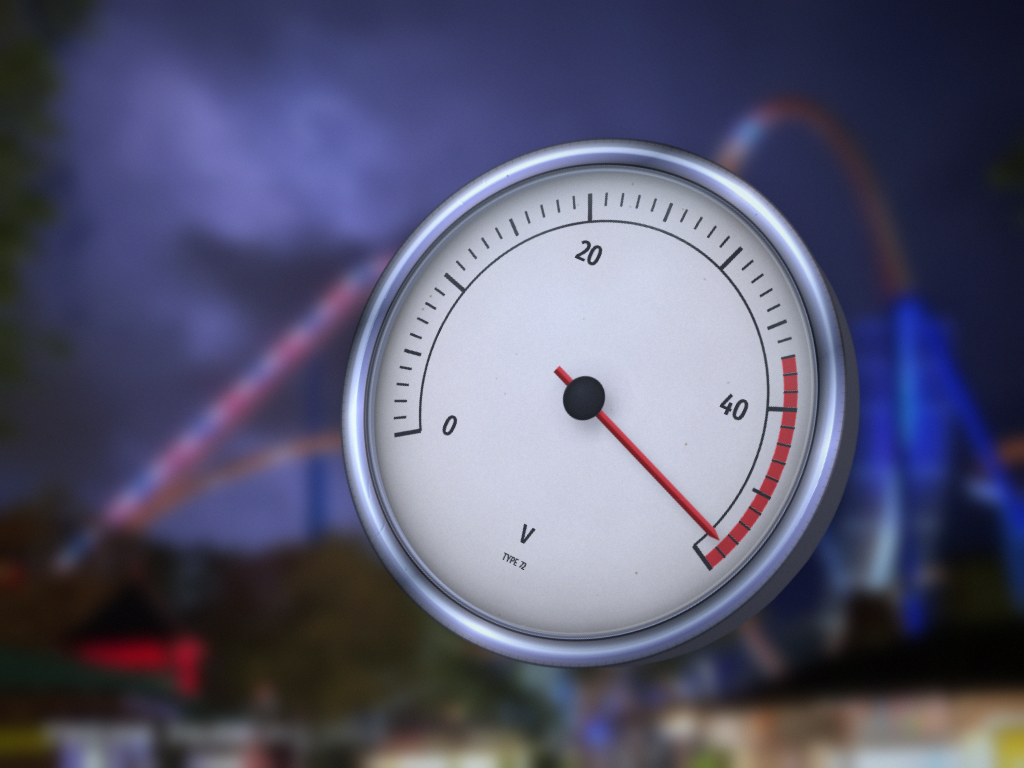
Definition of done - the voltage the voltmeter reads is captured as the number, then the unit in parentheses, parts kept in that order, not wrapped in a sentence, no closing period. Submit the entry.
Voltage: 48.5 (V)
